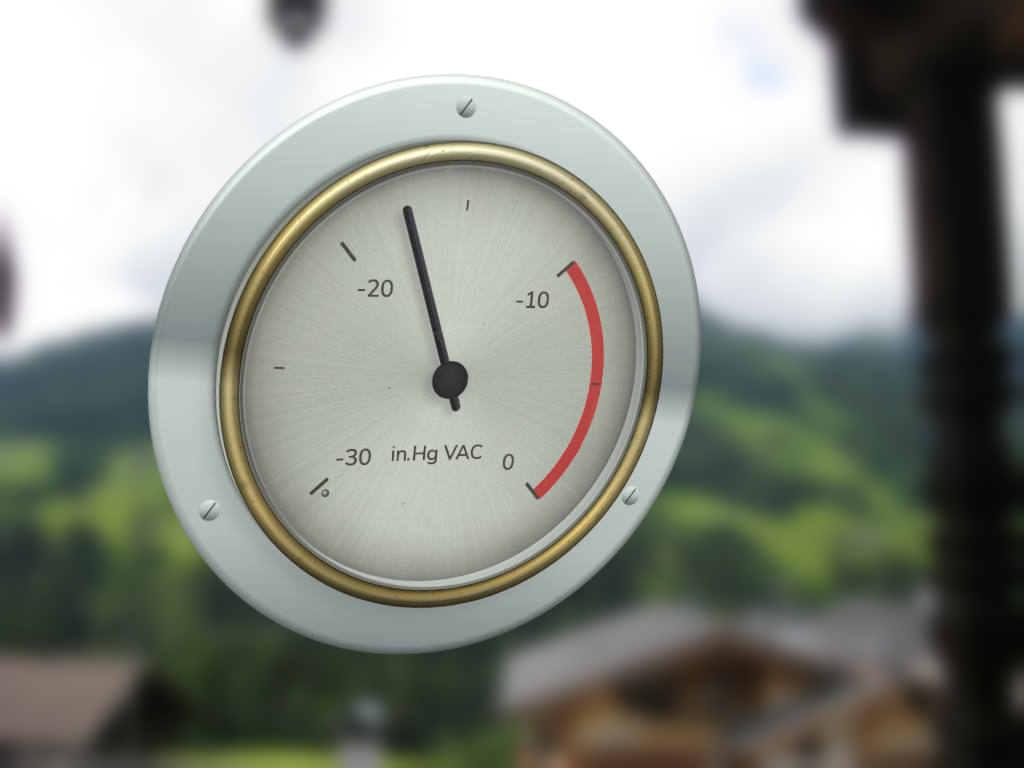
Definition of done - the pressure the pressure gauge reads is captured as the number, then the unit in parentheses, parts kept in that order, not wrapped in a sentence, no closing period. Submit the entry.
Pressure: -17.5 (inHg)
